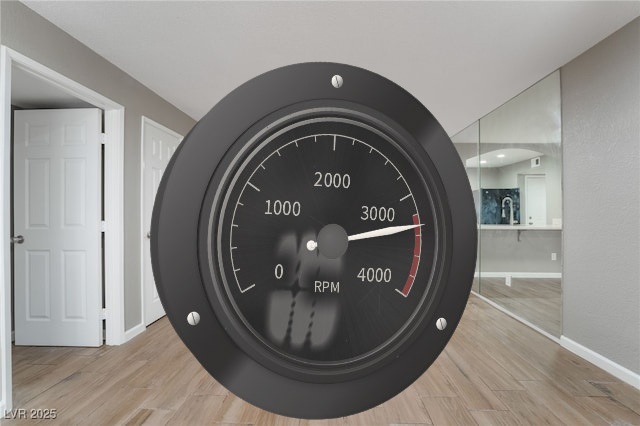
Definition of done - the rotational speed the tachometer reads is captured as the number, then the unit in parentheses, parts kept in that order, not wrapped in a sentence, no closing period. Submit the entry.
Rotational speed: 3300 (rpm)
